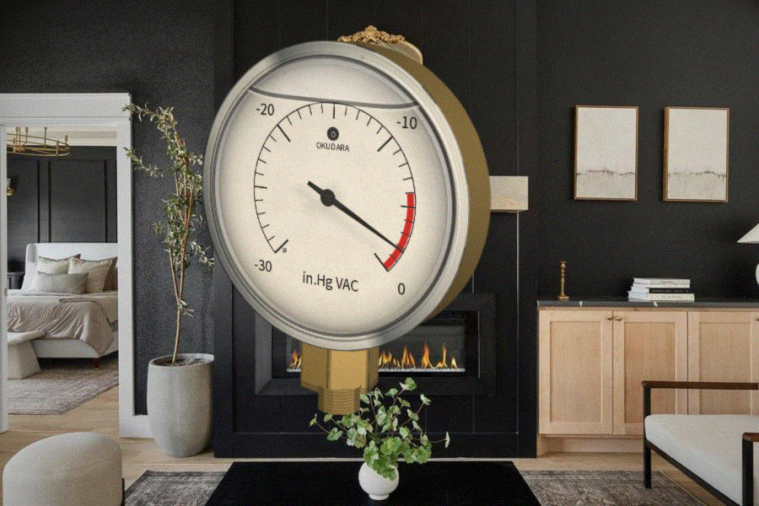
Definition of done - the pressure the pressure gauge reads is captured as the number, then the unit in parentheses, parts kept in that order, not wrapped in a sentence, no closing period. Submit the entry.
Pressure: -2 (inHg)
